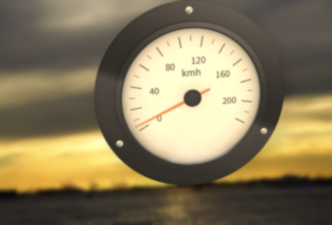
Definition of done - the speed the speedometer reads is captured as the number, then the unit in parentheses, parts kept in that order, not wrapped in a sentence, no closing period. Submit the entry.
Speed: 5 (km/h)
